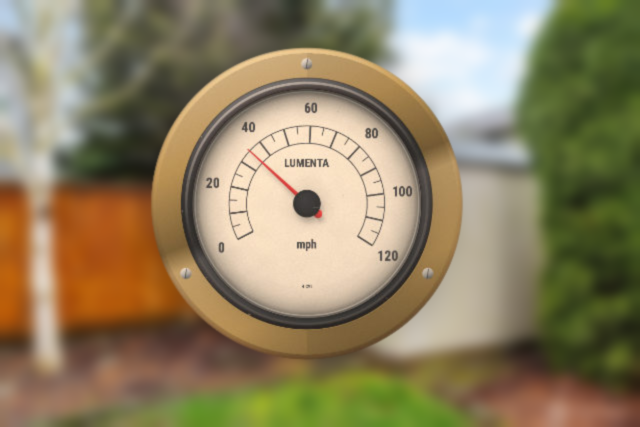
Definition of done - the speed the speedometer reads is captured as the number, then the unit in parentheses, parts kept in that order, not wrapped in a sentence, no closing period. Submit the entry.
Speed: 35 (mph)
